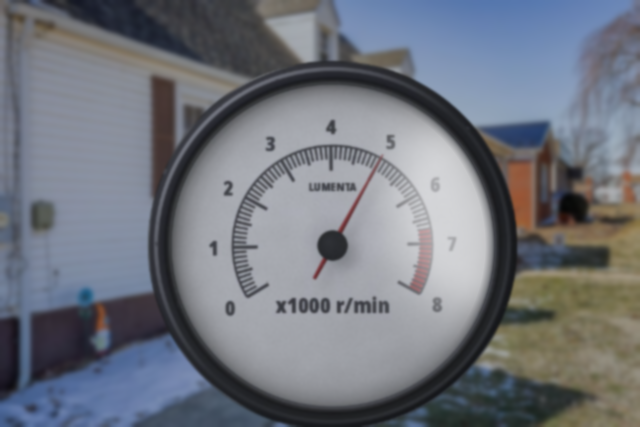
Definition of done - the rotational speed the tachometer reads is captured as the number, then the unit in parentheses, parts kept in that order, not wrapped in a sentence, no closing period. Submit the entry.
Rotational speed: 5000 (rpm)
